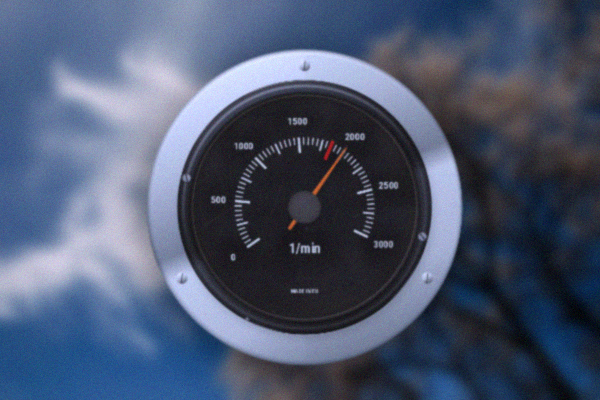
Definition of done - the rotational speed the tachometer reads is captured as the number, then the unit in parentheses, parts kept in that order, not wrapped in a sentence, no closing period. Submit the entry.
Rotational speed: 2000 (rpm)
